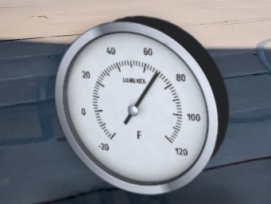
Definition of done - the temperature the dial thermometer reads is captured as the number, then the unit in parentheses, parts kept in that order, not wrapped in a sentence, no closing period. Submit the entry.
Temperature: 70 (°F)
